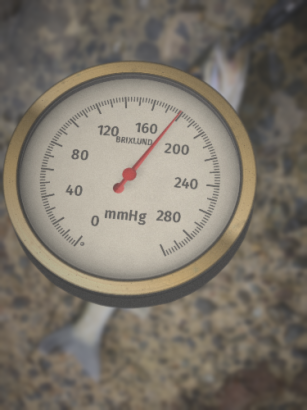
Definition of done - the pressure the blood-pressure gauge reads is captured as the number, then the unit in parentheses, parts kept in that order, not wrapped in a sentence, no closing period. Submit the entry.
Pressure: 180 (mmHg)
